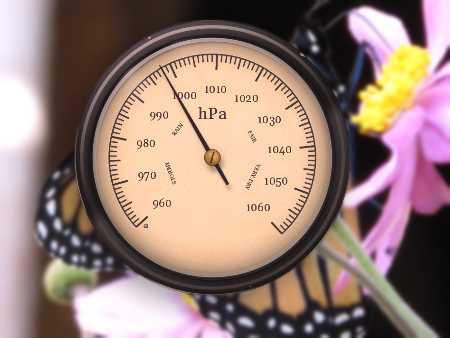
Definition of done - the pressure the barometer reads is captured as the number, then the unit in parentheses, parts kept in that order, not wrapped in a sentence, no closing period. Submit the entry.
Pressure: 998 (hPa)
